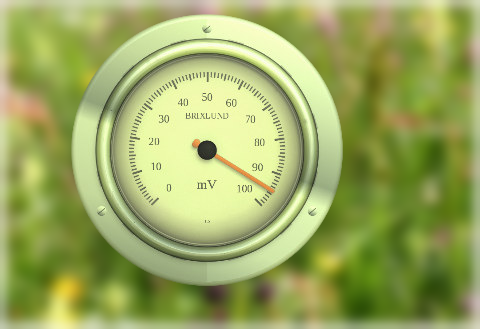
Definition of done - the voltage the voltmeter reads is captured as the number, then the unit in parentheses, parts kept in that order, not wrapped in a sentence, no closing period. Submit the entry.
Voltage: 95 (mV)
